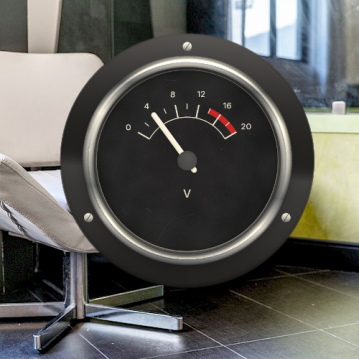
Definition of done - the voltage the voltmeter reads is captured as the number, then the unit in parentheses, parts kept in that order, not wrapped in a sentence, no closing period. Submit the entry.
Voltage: 4 (V)
